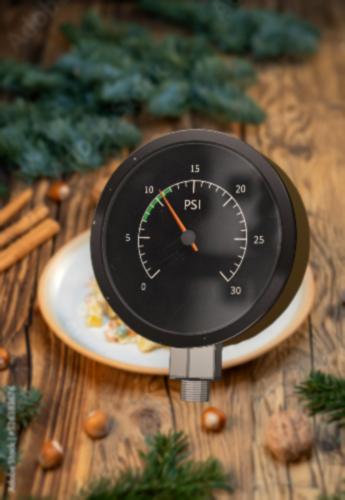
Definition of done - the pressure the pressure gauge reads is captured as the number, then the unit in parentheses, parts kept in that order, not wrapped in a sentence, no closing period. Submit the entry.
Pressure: 11 (psi)
